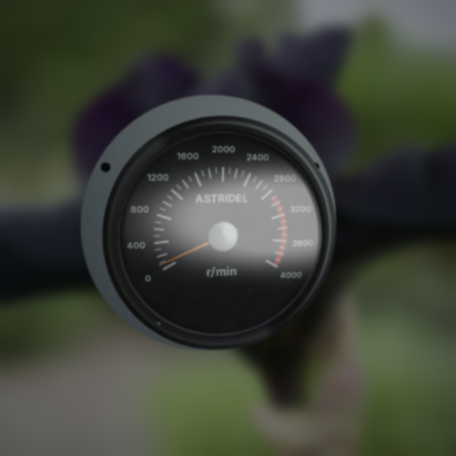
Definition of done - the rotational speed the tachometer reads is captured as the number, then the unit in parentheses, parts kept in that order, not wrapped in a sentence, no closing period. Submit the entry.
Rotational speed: 100 (rpm)
